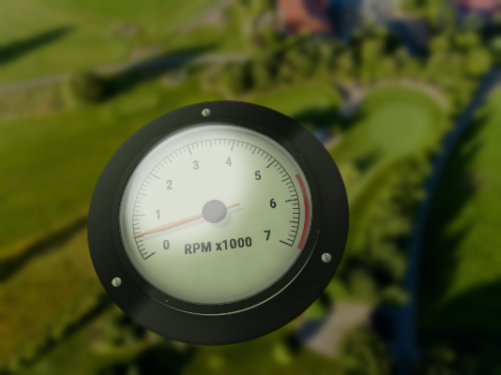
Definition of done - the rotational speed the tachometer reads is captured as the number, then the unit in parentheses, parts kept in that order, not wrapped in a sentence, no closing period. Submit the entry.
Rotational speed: 500 (rpm)
